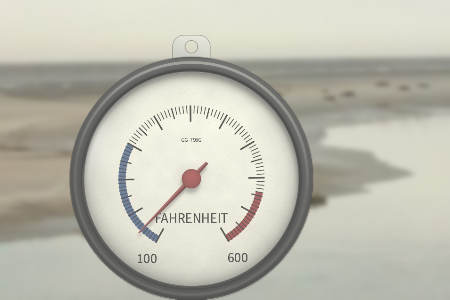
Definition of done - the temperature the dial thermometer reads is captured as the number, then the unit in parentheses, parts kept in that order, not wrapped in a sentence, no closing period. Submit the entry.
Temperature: 125 (°F)
